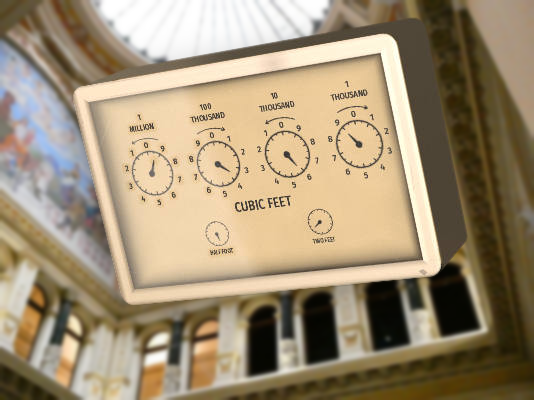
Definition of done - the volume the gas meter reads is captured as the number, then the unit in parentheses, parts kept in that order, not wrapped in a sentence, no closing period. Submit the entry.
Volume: 935900 (ft³)
